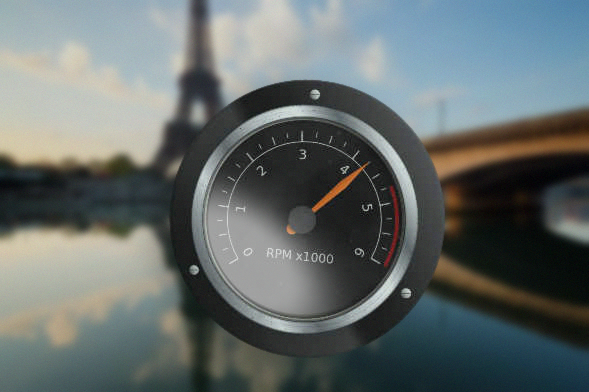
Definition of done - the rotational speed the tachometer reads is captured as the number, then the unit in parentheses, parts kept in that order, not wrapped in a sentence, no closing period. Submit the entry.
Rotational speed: 4250 (rpm)
